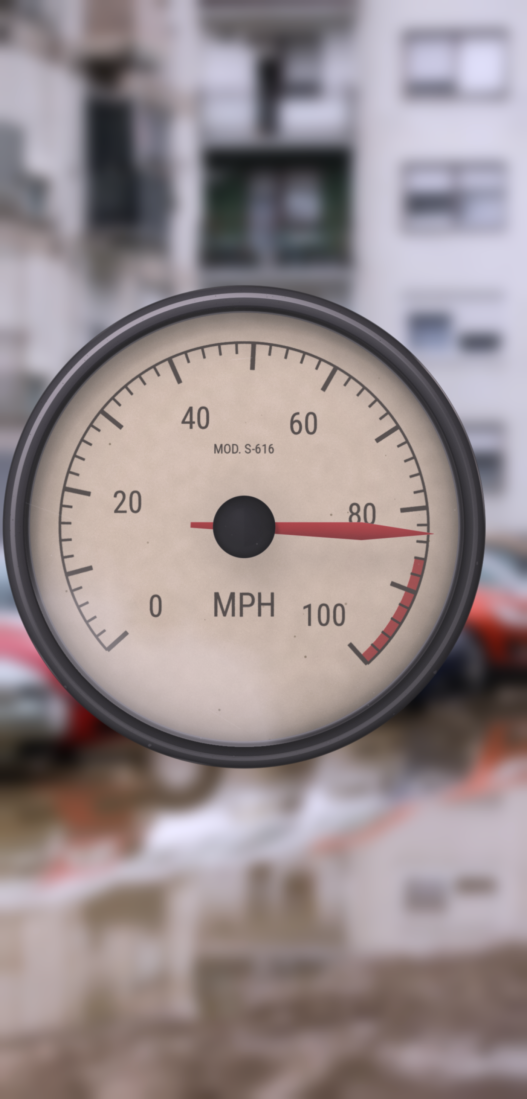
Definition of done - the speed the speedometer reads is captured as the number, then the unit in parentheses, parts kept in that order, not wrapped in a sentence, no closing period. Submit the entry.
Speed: 83 (mph)
